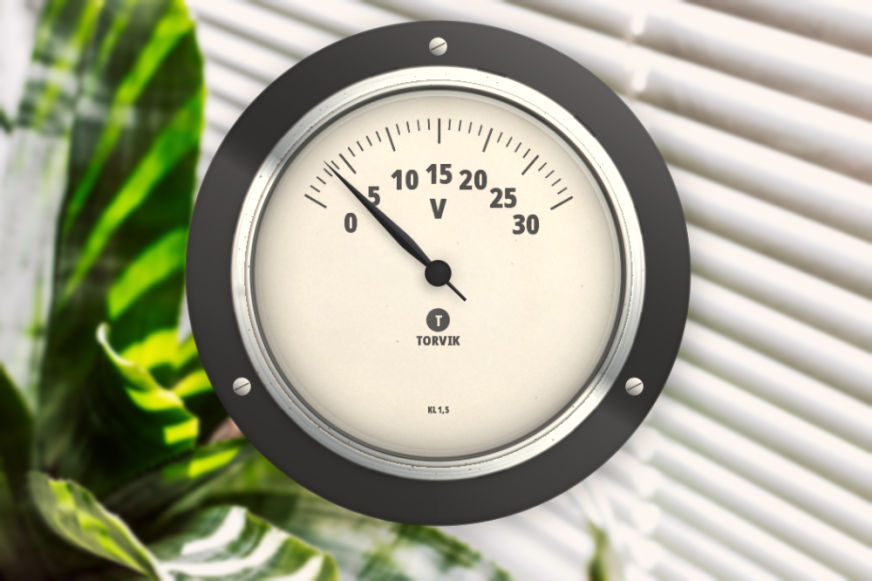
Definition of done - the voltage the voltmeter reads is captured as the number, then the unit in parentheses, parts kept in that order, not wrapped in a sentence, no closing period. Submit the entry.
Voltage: 3.5 (V)
